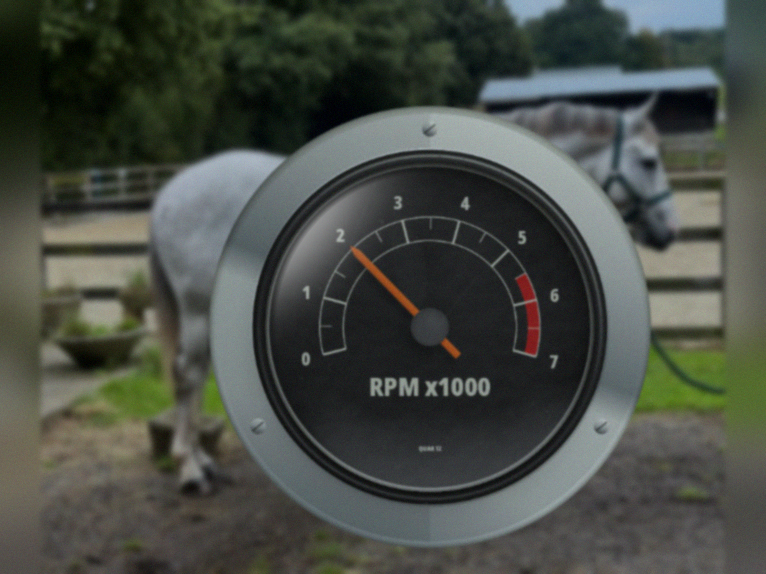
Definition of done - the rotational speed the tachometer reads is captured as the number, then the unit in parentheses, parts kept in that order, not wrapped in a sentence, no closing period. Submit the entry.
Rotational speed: 2000 (rpm)
